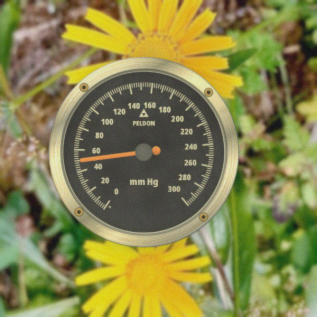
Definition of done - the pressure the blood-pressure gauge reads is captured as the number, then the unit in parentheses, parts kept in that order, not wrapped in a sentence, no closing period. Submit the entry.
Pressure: 50 (mmHg)
